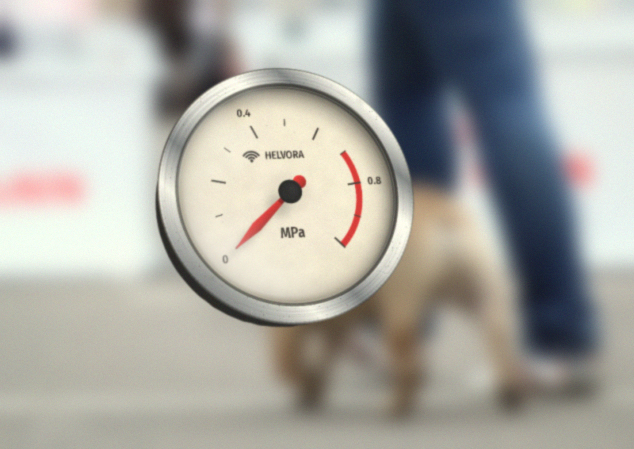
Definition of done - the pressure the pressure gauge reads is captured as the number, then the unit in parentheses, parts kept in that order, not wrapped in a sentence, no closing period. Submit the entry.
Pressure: 0 (MPa)
